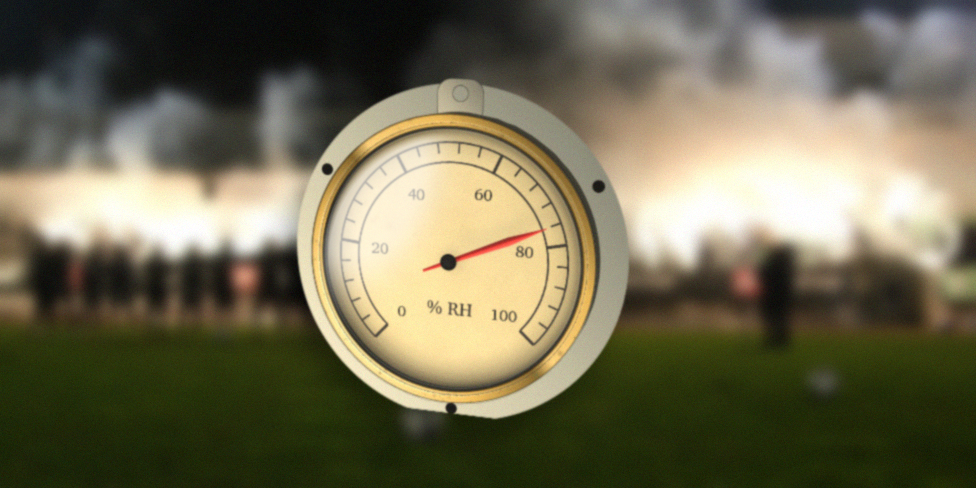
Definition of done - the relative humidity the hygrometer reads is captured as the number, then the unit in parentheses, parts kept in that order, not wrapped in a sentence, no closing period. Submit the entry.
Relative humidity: 76 (%)
